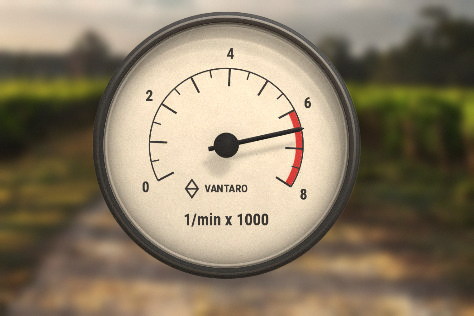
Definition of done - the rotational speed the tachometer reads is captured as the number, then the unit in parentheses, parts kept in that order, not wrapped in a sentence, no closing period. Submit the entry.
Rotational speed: 6500 (rpm)
